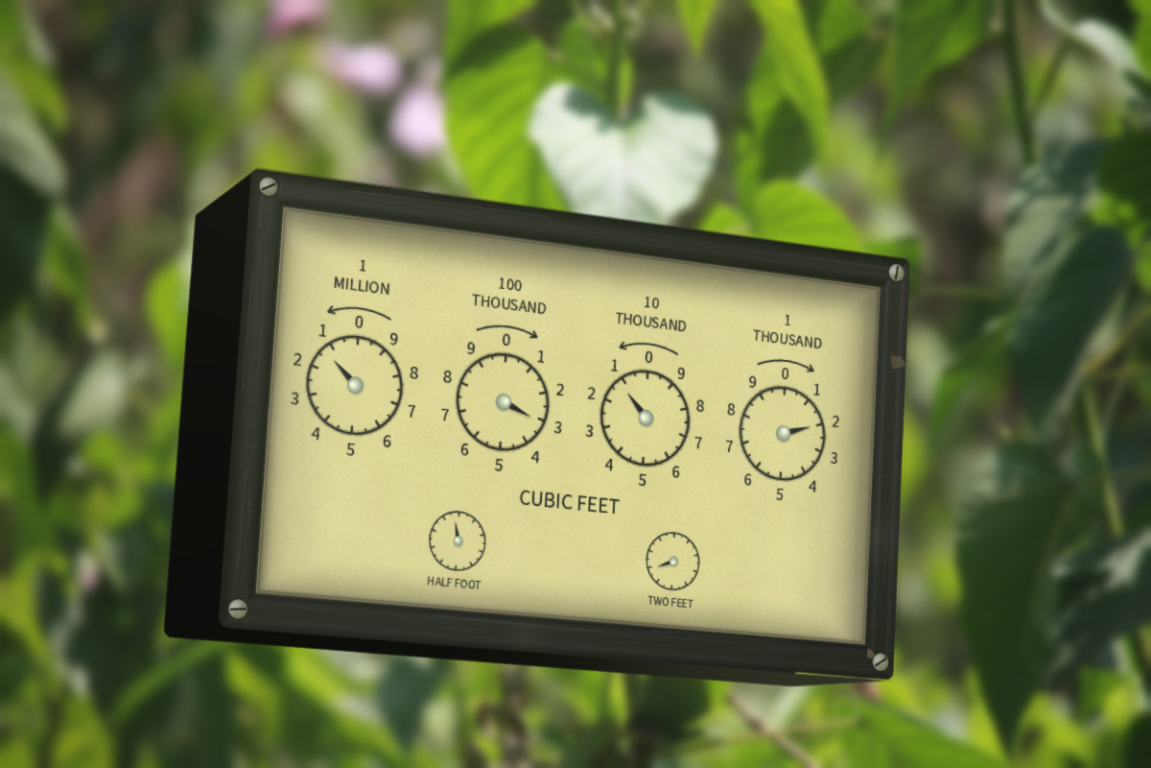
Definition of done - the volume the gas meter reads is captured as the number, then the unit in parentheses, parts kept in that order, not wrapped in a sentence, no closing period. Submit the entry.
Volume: 131200 (ft³)
